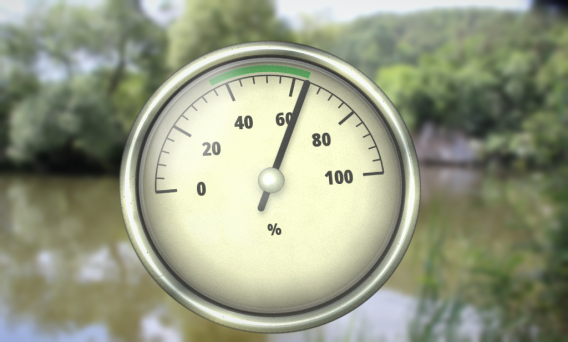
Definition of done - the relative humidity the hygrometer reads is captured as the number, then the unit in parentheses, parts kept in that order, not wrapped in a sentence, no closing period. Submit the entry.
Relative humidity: 64 (%)
